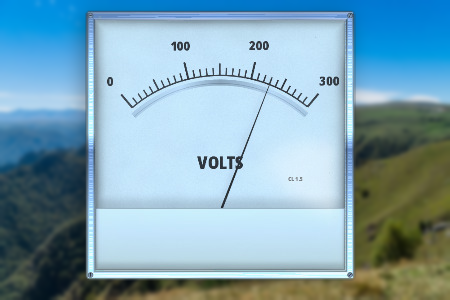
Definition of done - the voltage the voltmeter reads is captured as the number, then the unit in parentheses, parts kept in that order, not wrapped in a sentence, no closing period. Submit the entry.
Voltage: 230 (V)
